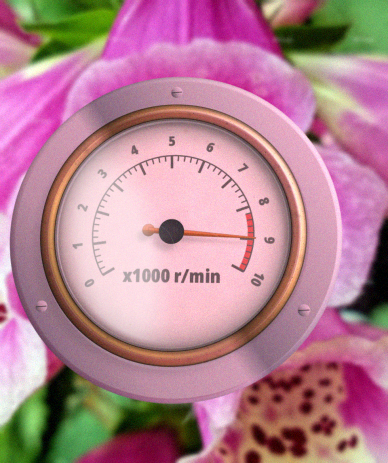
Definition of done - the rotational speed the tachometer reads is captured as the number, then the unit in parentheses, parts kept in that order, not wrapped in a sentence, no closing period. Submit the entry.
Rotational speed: 9000 (rpm)
